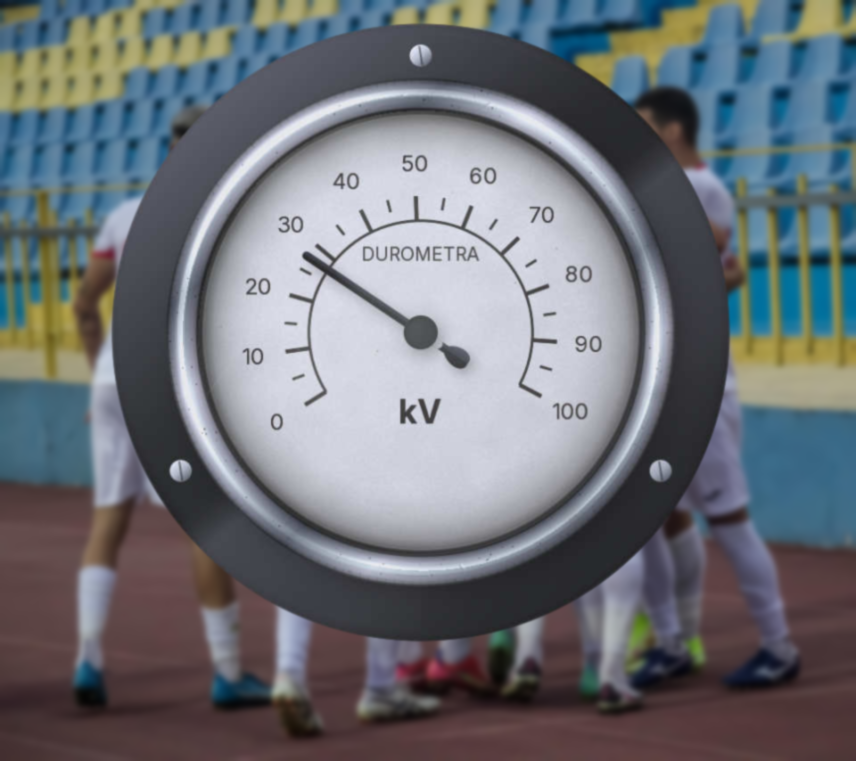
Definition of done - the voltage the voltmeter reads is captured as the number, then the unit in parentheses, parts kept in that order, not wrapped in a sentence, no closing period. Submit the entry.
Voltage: 27.5 (kV)
